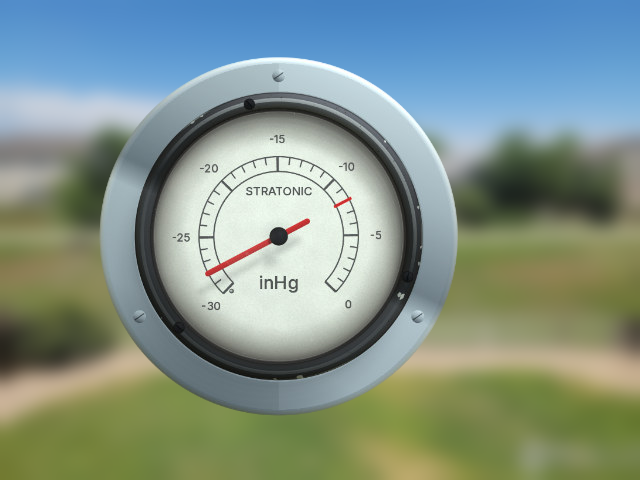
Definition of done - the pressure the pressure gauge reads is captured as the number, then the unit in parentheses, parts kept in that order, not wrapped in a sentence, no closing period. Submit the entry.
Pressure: -28 (inHg)
